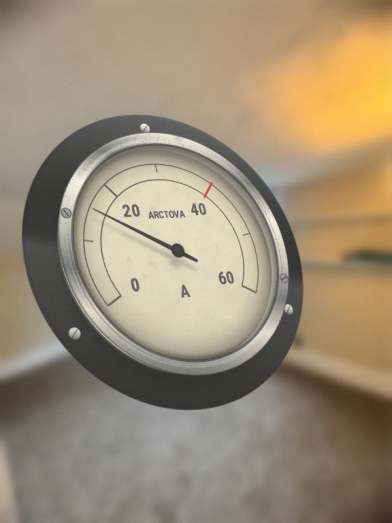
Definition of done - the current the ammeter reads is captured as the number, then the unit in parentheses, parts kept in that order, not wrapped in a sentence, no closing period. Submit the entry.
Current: 15 (A)
